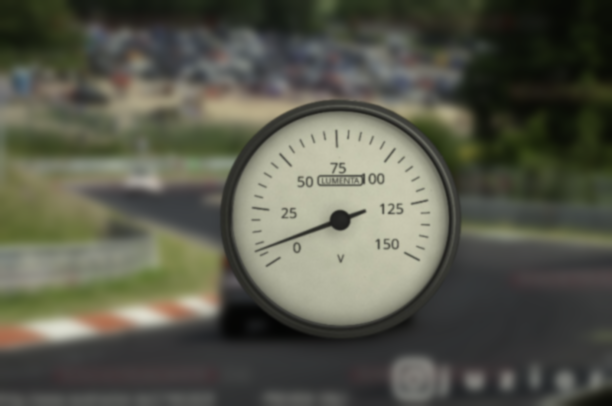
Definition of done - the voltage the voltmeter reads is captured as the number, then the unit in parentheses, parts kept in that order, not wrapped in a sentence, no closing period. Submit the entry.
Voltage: 7.5 (V)
